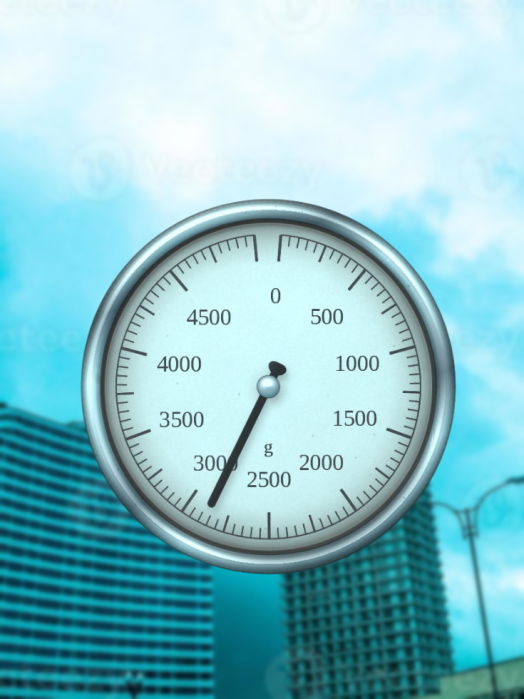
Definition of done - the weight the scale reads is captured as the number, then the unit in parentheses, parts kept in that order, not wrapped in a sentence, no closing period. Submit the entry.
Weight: 2875 (g)
